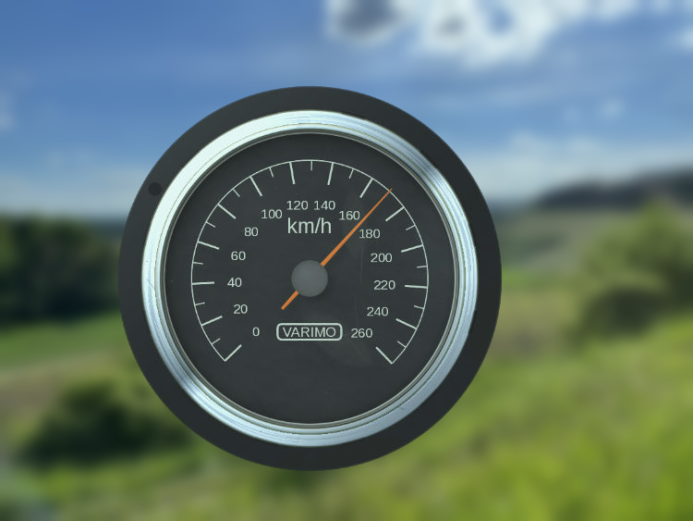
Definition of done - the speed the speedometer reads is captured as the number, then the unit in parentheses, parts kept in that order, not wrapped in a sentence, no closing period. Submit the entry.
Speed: 170 (km/h)
